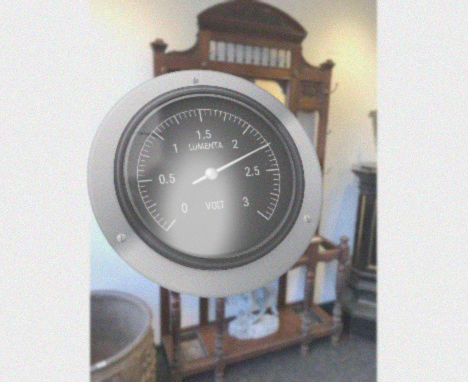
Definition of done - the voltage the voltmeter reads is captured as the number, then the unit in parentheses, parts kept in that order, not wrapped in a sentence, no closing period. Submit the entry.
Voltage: 2.25 (V)
